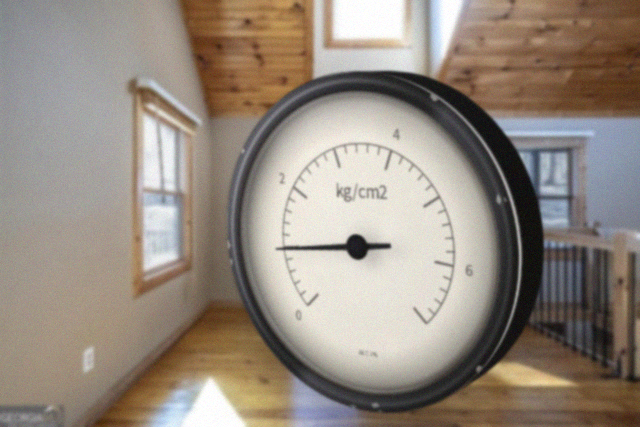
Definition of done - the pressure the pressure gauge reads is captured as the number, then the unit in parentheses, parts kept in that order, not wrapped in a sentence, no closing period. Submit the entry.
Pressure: 1 (kg/cm²)
